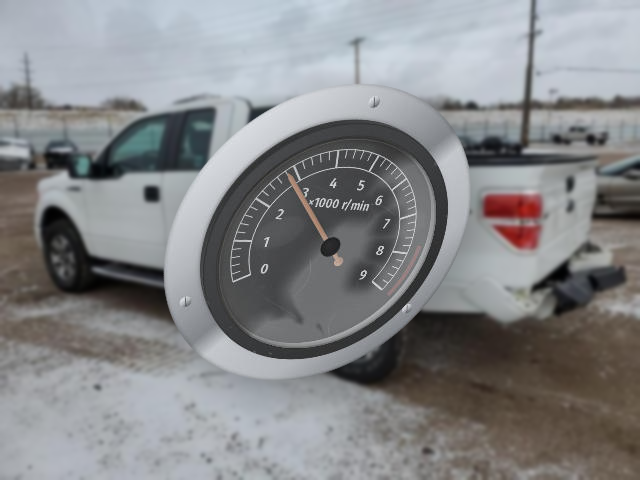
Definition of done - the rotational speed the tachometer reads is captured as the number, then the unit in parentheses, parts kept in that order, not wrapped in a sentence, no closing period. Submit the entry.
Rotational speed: 2800 (rpm)
